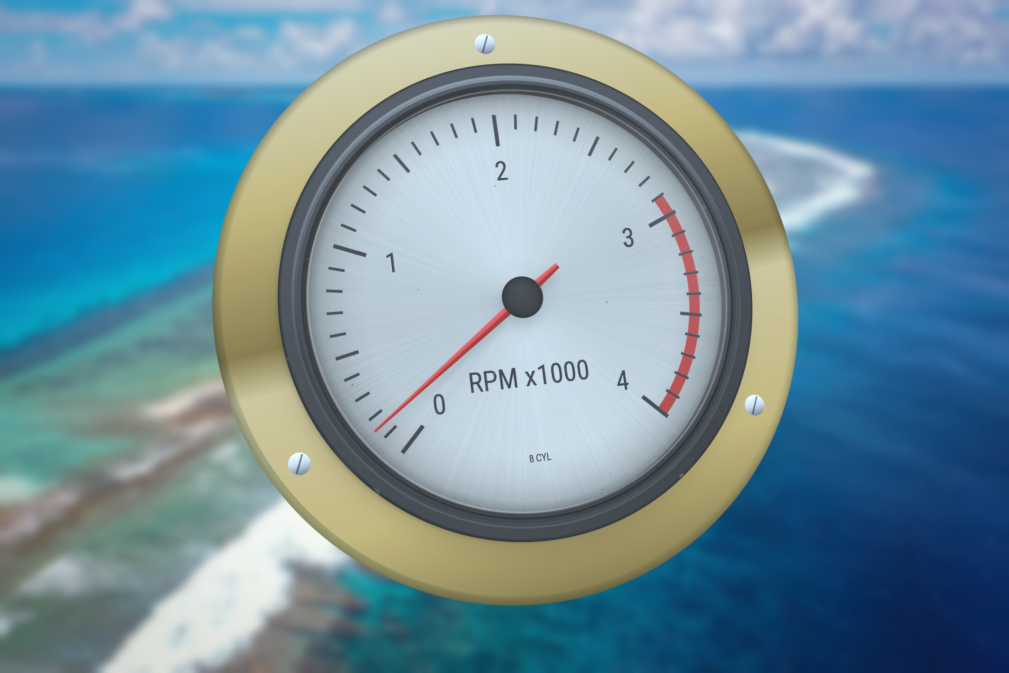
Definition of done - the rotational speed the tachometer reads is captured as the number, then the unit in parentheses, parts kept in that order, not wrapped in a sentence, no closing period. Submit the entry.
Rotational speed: 150 (rpm)
